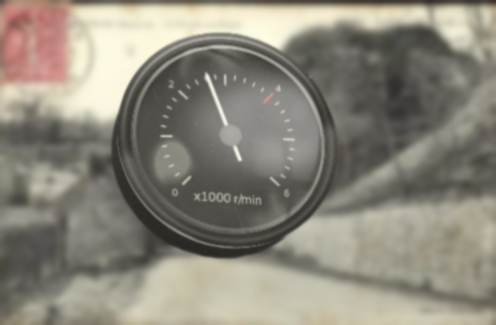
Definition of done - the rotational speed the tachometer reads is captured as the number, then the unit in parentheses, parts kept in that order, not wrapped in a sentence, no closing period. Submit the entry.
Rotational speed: 2600 (rpm)
